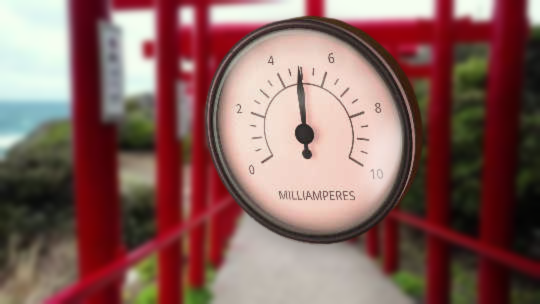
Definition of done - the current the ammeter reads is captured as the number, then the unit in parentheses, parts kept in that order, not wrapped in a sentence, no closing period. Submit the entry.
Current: 5 (mA)
